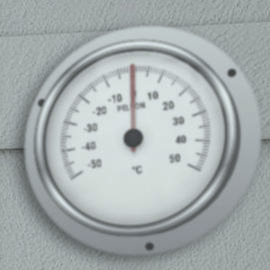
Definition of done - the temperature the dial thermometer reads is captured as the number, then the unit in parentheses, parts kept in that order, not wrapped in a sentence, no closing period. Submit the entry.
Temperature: 0 (°C)
